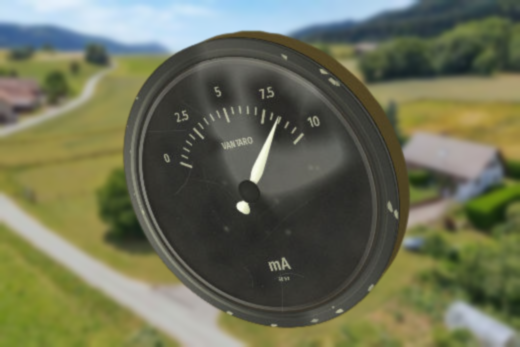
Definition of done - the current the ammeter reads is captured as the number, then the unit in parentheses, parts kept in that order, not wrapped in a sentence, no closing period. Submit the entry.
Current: 8.5 (mA)
